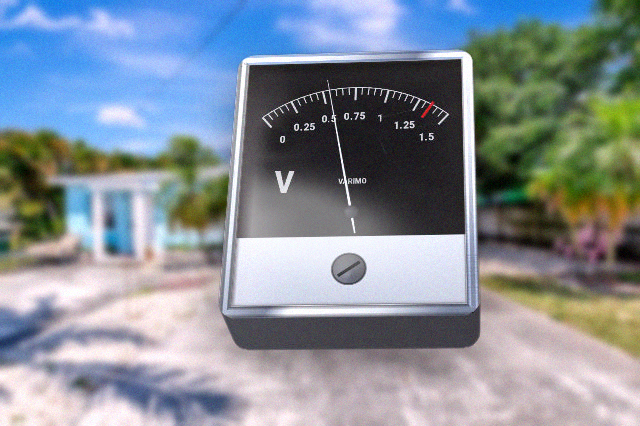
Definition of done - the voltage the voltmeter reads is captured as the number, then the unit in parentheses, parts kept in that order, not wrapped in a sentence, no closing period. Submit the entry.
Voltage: 0.55 (V)
